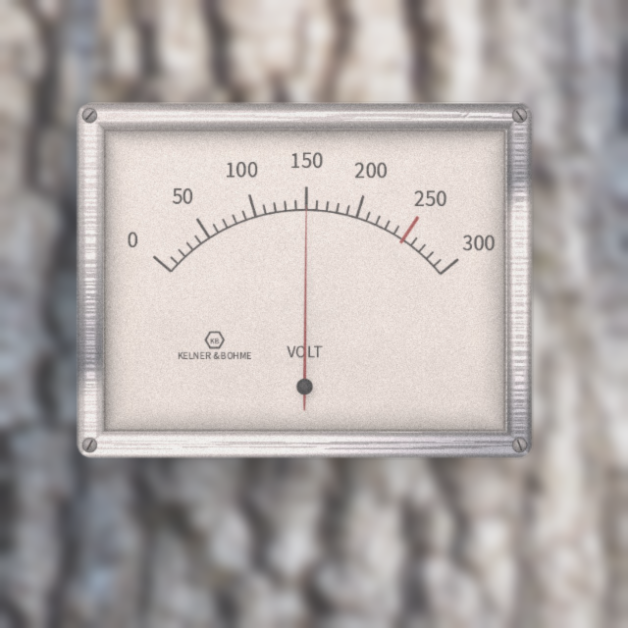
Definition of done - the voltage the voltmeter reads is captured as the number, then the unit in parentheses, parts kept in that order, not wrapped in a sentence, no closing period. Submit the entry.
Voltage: 150 (V)
